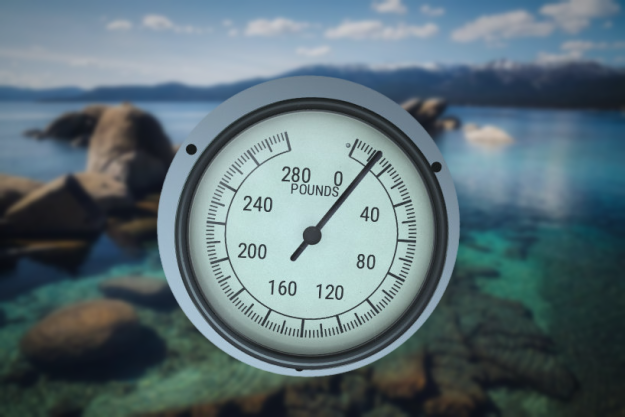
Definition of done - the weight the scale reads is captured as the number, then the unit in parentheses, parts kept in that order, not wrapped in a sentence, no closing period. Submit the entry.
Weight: 12 (lb)
